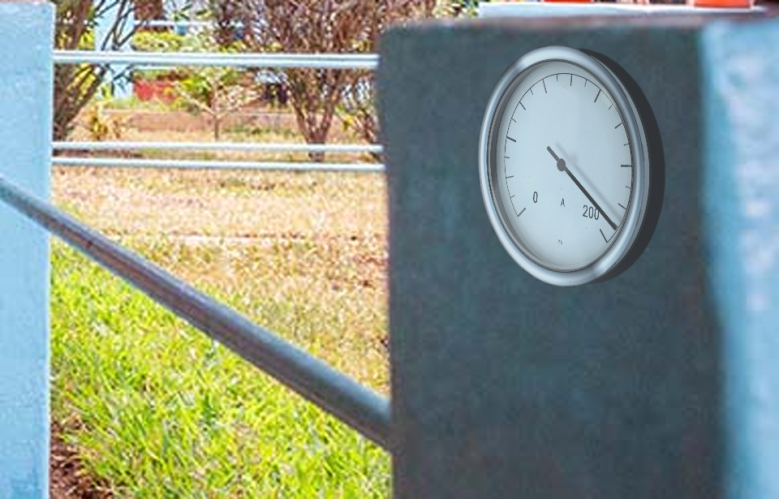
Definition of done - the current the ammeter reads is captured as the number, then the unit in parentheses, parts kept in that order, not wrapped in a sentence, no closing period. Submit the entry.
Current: 190 (A)
